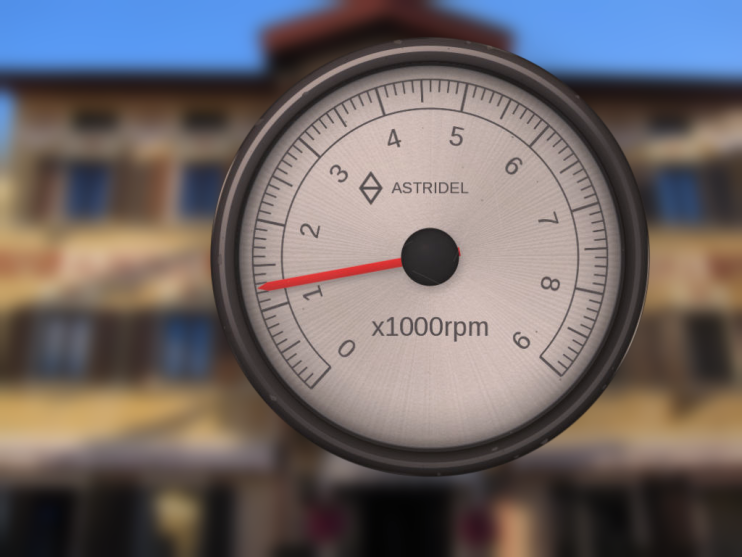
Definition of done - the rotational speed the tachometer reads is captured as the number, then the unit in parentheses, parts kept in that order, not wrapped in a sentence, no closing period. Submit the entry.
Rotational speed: 1250 (rpm)
